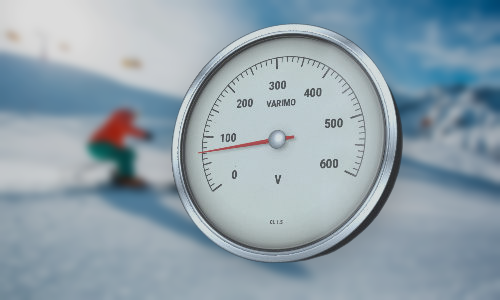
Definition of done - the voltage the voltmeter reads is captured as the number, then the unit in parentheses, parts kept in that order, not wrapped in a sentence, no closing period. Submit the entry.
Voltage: 70 (V)
